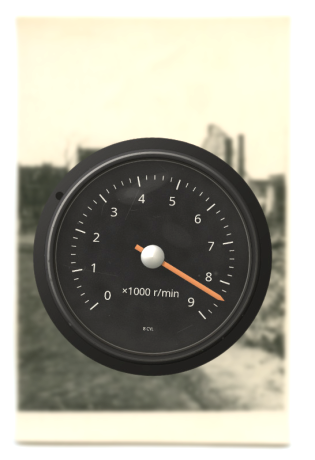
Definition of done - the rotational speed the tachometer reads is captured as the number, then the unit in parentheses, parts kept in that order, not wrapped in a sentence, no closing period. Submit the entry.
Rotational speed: 8400 (rpm)
